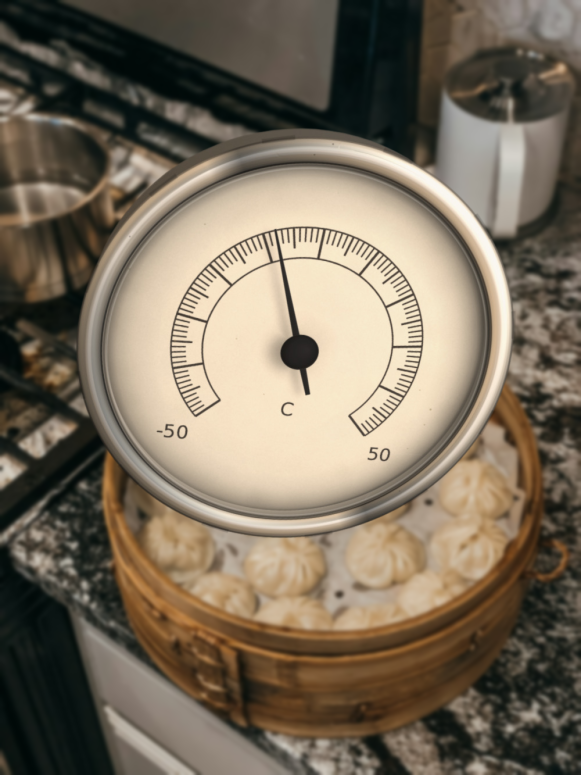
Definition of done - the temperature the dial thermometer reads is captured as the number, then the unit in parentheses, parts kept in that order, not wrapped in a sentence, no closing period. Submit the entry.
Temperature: -8 (°C)
